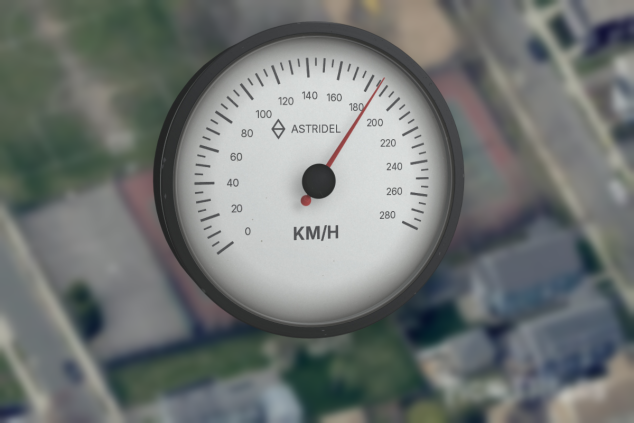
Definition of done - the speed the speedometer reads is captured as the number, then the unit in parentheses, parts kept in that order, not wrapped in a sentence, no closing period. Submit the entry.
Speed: 185 (km/h)
